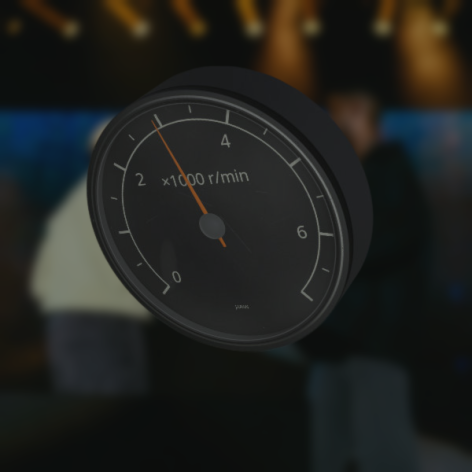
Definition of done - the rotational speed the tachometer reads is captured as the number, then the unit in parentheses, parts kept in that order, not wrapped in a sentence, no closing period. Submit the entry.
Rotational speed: 3000 (rpm)
